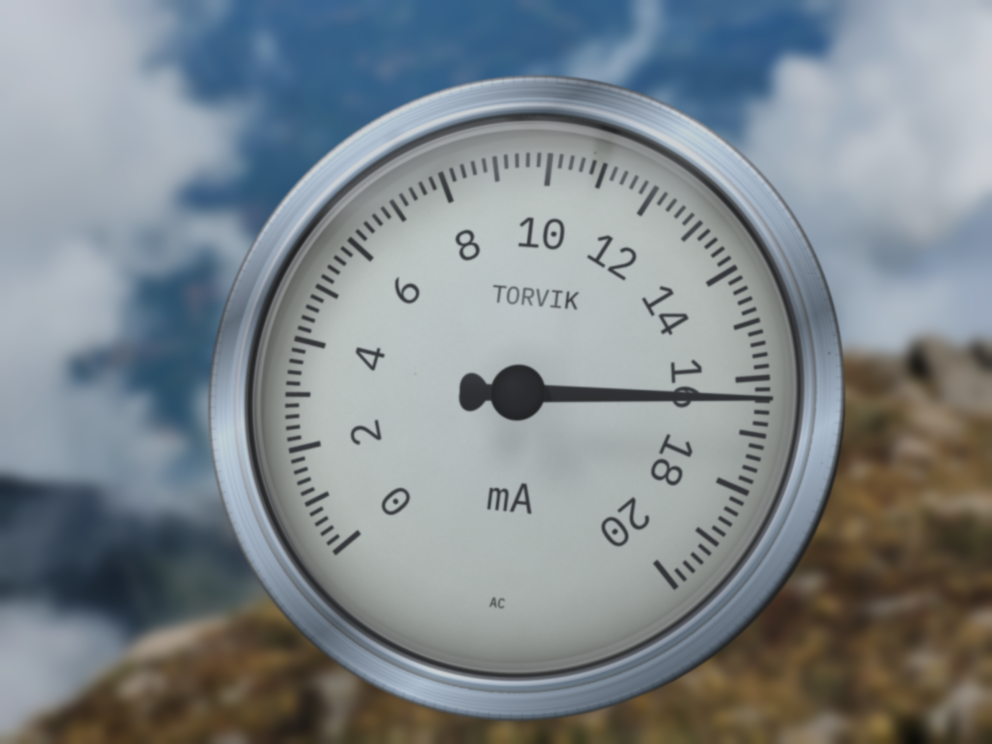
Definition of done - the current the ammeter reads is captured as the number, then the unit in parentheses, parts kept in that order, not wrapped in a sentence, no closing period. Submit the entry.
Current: 16.4 (mA)
